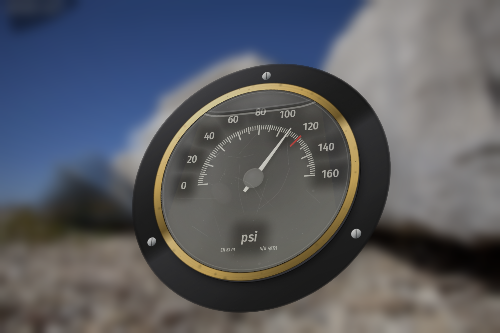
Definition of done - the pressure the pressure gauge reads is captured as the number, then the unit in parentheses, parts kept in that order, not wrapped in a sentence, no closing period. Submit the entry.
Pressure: 110 (psi)
